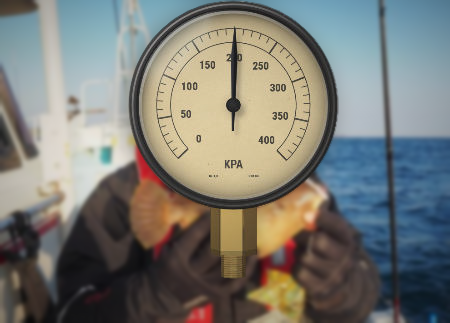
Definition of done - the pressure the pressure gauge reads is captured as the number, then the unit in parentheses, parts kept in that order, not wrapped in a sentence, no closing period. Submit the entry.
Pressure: 200 (kPa)
